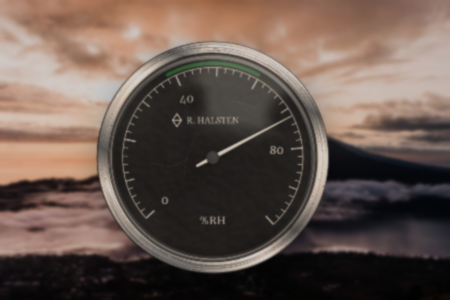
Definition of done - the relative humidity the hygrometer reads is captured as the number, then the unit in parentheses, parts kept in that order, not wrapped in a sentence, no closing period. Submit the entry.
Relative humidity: 72 (%)
